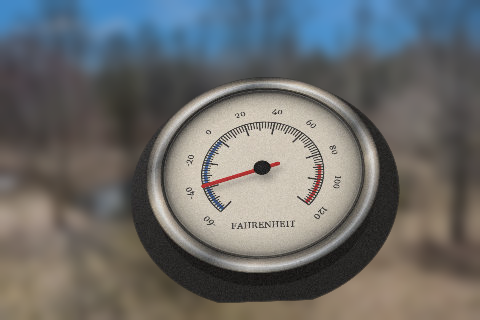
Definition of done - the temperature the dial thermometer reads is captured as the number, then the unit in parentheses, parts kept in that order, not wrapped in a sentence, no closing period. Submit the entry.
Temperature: -40 (°F)
